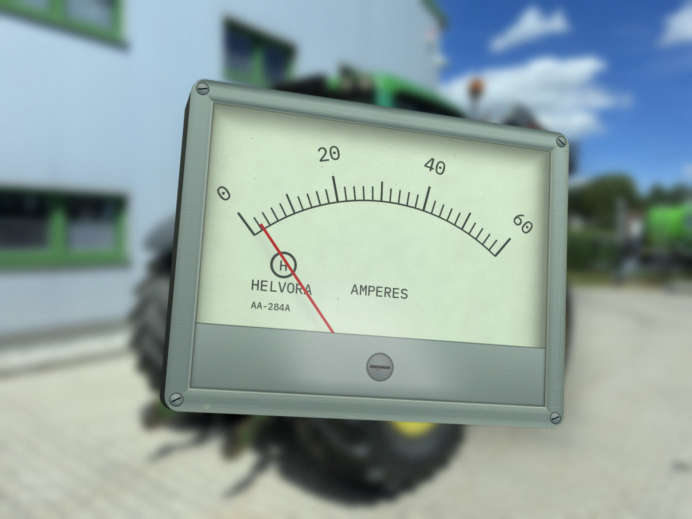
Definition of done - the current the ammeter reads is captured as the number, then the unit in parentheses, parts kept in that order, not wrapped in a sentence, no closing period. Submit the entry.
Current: 2 (A)
